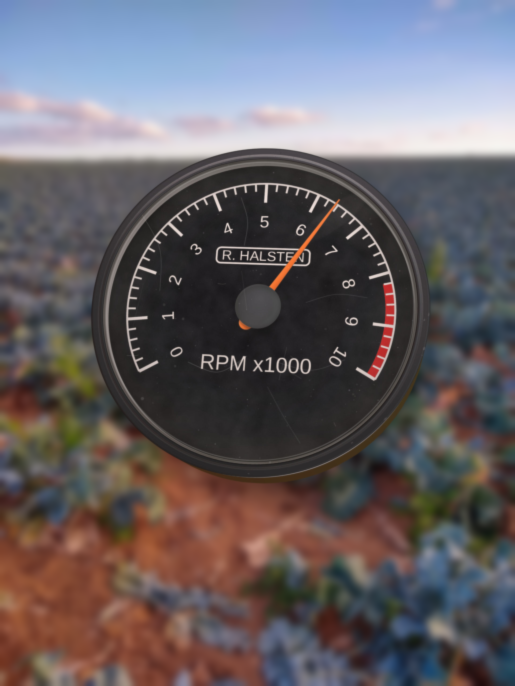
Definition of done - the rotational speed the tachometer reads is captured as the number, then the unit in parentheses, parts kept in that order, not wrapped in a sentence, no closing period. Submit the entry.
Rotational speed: 6400 (rpm)
